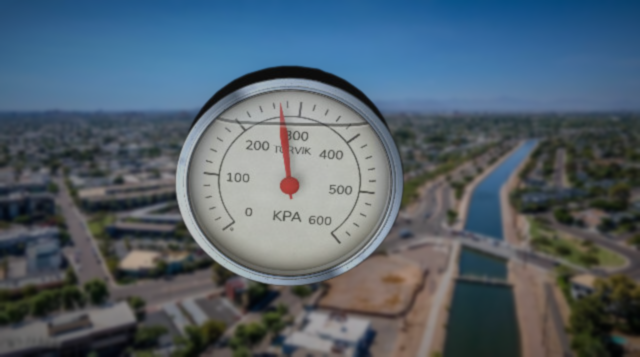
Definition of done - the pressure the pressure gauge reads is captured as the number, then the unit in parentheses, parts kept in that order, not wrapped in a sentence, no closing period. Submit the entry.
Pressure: 270 (kPa)
